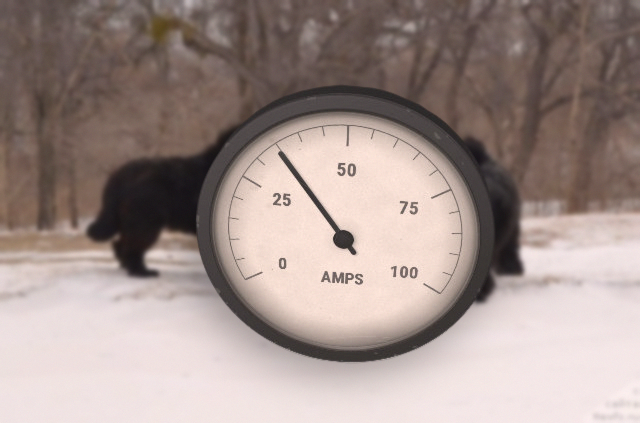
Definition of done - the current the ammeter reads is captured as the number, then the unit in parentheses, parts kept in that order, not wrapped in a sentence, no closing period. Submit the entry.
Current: 35 (A)
